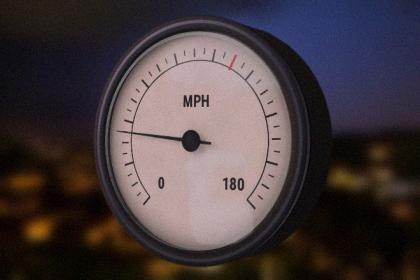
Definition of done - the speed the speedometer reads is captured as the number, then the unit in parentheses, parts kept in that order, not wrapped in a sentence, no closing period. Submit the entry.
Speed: 35 (mph)
